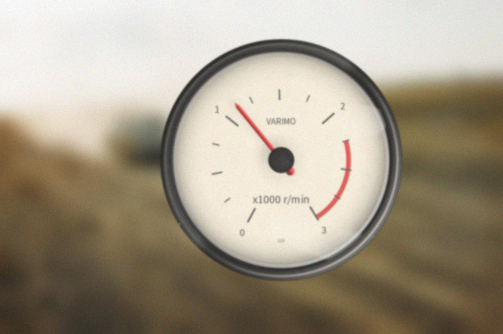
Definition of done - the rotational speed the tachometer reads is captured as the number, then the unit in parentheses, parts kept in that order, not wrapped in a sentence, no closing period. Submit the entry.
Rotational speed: 1125 (rpm)
